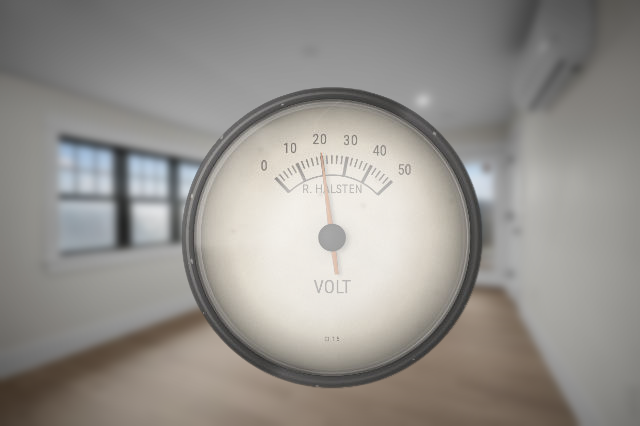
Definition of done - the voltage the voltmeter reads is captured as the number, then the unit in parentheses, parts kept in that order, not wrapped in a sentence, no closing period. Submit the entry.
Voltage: 20 (V)
